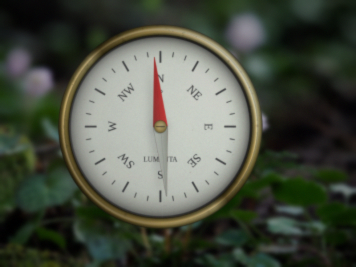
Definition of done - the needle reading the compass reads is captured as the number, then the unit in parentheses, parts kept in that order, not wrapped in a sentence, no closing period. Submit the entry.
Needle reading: 355 (°)
